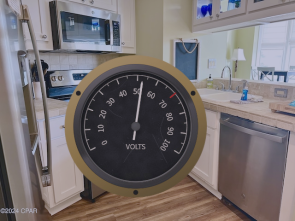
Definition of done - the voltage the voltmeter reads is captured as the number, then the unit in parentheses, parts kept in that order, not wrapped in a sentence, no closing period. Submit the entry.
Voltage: 52.5 (V)
